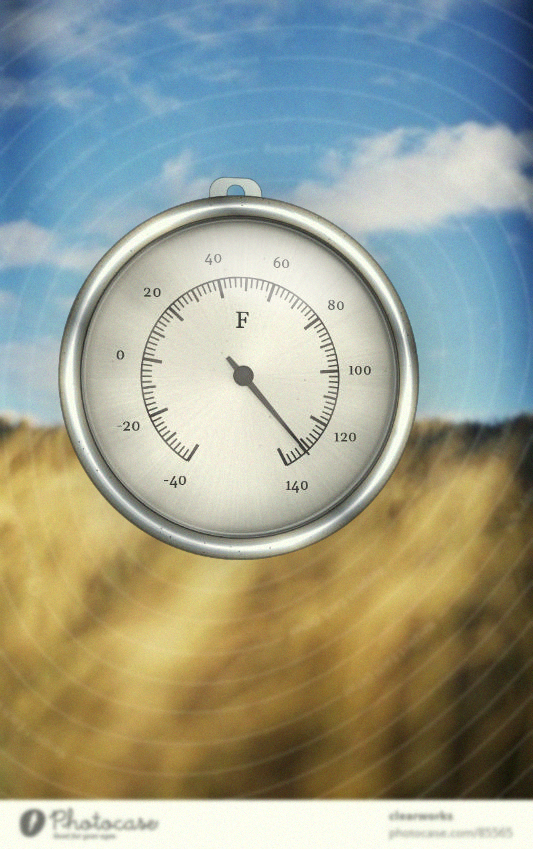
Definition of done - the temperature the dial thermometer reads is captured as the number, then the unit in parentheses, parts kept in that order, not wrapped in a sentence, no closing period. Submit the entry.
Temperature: 132 (°F)
